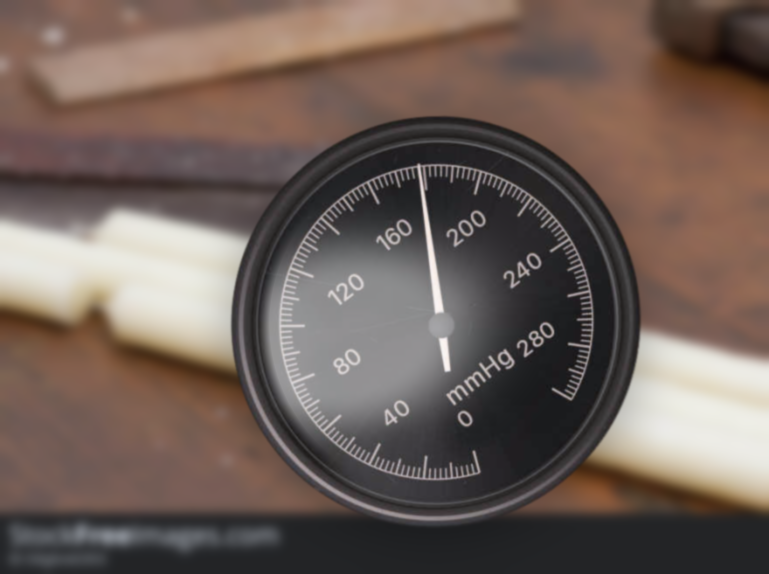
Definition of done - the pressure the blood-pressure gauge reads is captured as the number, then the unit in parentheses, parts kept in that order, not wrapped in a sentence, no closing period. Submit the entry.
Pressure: 178 (mmHg)
